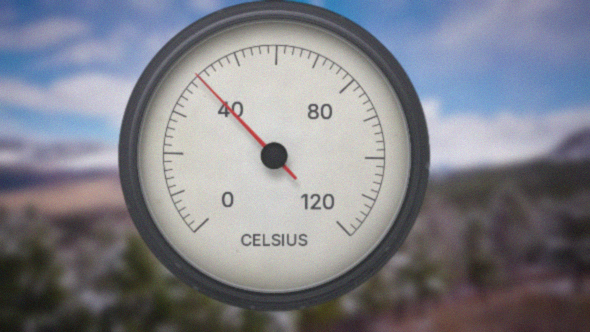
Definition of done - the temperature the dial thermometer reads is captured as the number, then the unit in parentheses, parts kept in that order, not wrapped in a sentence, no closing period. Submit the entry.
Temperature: 40 (°C)
